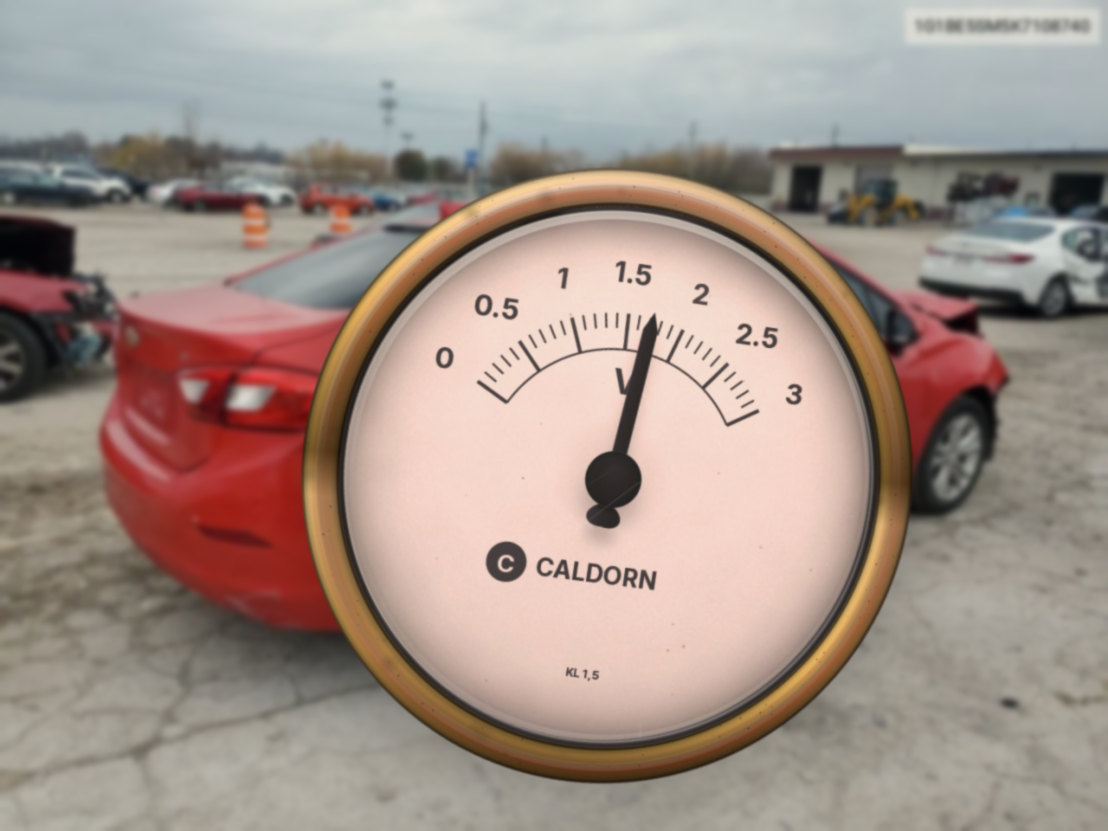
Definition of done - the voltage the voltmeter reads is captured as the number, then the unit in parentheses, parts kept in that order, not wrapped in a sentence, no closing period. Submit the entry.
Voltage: 1.7 (V)
